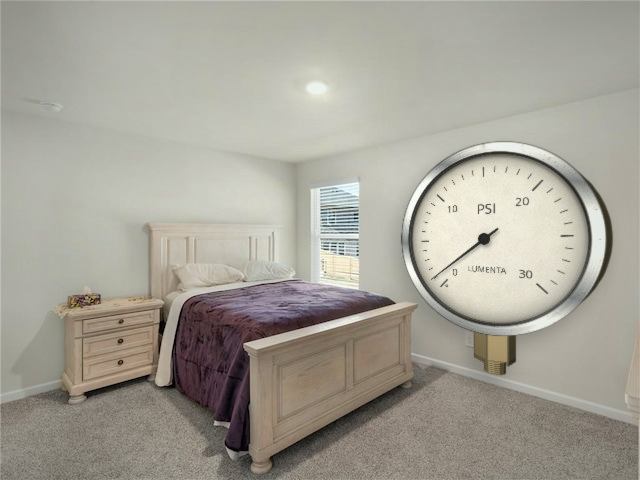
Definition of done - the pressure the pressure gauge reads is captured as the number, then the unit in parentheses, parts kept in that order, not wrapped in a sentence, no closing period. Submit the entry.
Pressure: 1 (psi)
